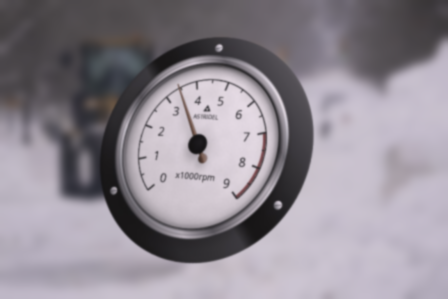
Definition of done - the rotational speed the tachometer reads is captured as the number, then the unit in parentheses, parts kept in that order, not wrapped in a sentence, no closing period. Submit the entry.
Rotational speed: 3500 (rpm)
